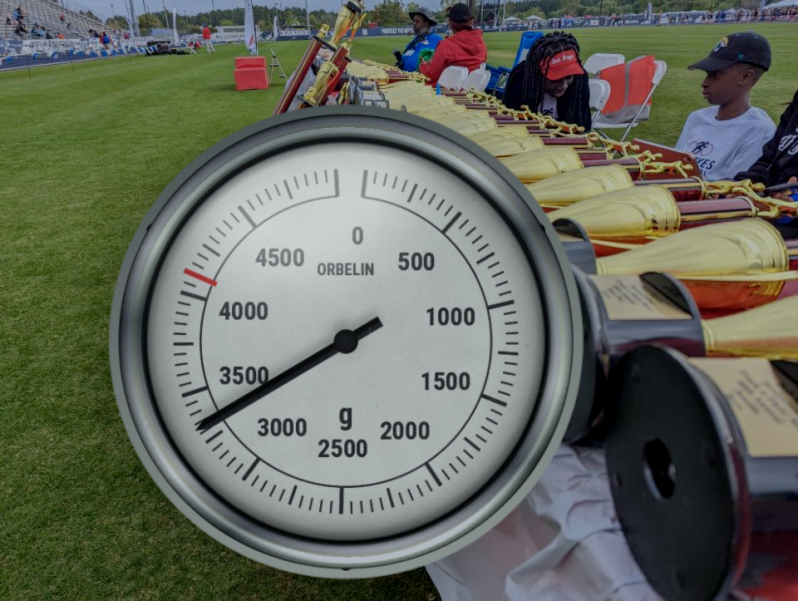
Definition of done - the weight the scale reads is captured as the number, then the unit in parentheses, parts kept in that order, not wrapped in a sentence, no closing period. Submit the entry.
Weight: 3325 (g)
